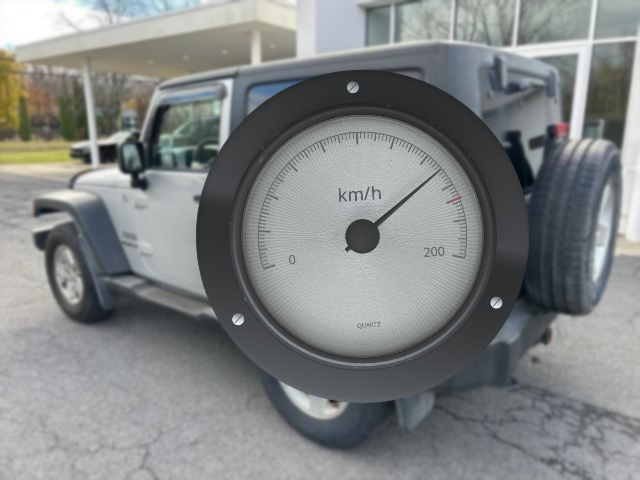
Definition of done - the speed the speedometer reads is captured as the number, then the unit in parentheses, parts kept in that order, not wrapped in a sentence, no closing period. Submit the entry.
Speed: 150 (km/h)
